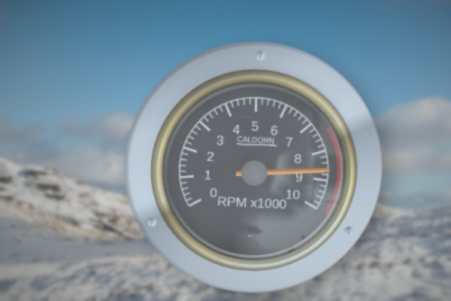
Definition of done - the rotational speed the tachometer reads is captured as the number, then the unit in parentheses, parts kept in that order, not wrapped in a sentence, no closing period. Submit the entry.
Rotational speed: 8600 (rpm)
